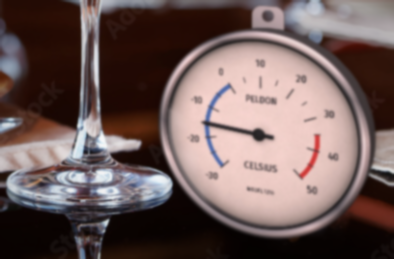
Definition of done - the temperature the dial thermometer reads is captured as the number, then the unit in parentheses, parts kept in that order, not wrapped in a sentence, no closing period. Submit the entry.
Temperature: -15 (°C)
